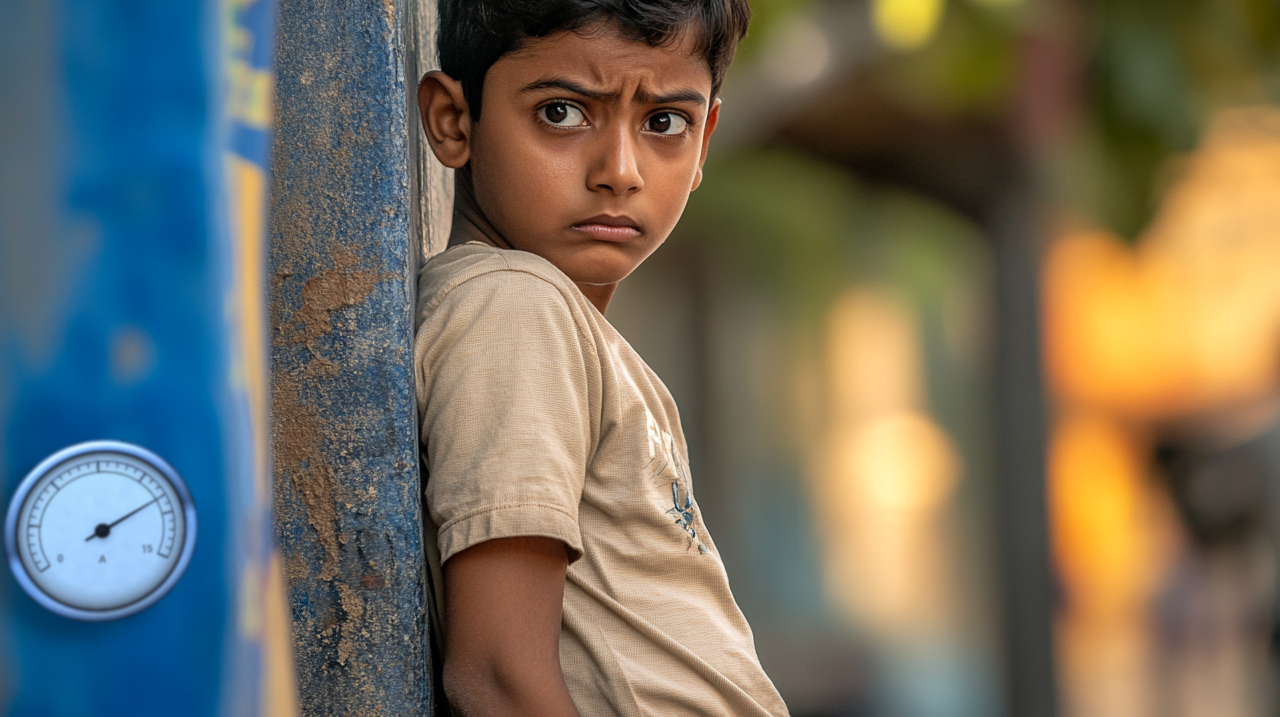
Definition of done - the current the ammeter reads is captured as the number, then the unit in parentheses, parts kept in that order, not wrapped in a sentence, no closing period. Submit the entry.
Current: 11.5 (A)
